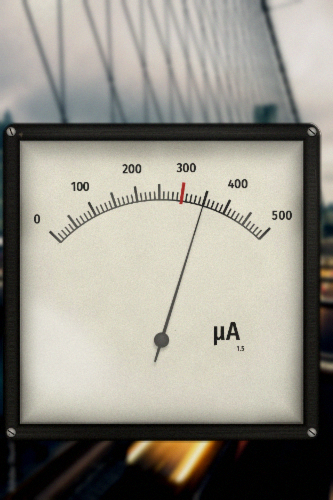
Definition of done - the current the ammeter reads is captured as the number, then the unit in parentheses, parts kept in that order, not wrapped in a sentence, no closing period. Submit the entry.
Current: 350 (µA)
